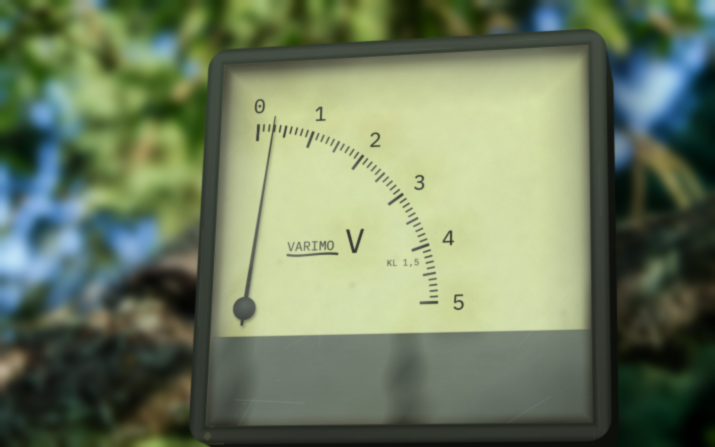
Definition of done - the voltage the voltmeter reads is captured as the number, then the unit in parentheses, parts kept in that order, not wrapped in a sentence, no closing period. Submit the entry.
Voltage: 0.3 (V)
